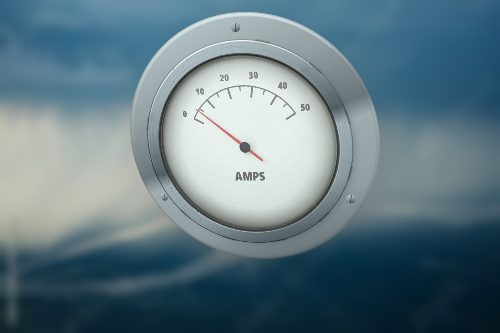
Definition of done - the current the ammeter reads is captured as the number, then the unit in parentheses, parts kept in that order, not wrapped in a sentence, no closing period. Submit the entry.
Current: 5 (A)
